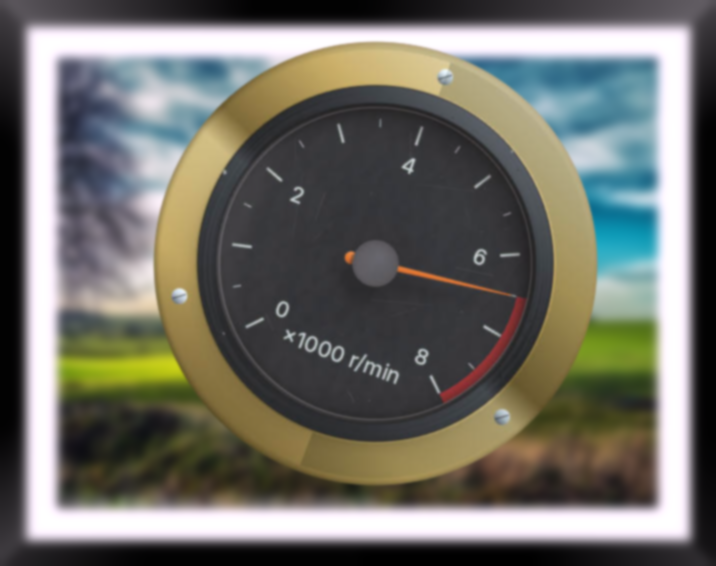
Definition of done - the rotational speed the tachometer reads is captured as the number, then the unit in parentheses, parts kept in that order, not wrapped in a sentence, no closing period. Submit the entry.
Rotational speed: 6500 (rpm)
